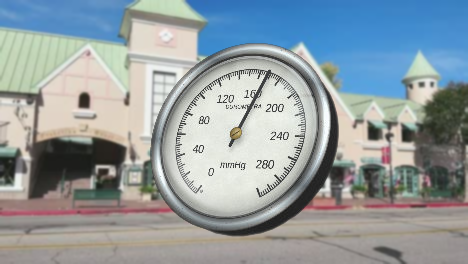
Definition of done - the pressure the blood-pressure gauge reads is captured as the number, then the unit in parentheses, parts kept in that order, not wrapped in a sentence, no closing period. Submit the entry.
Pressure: 170 (mmHg)
